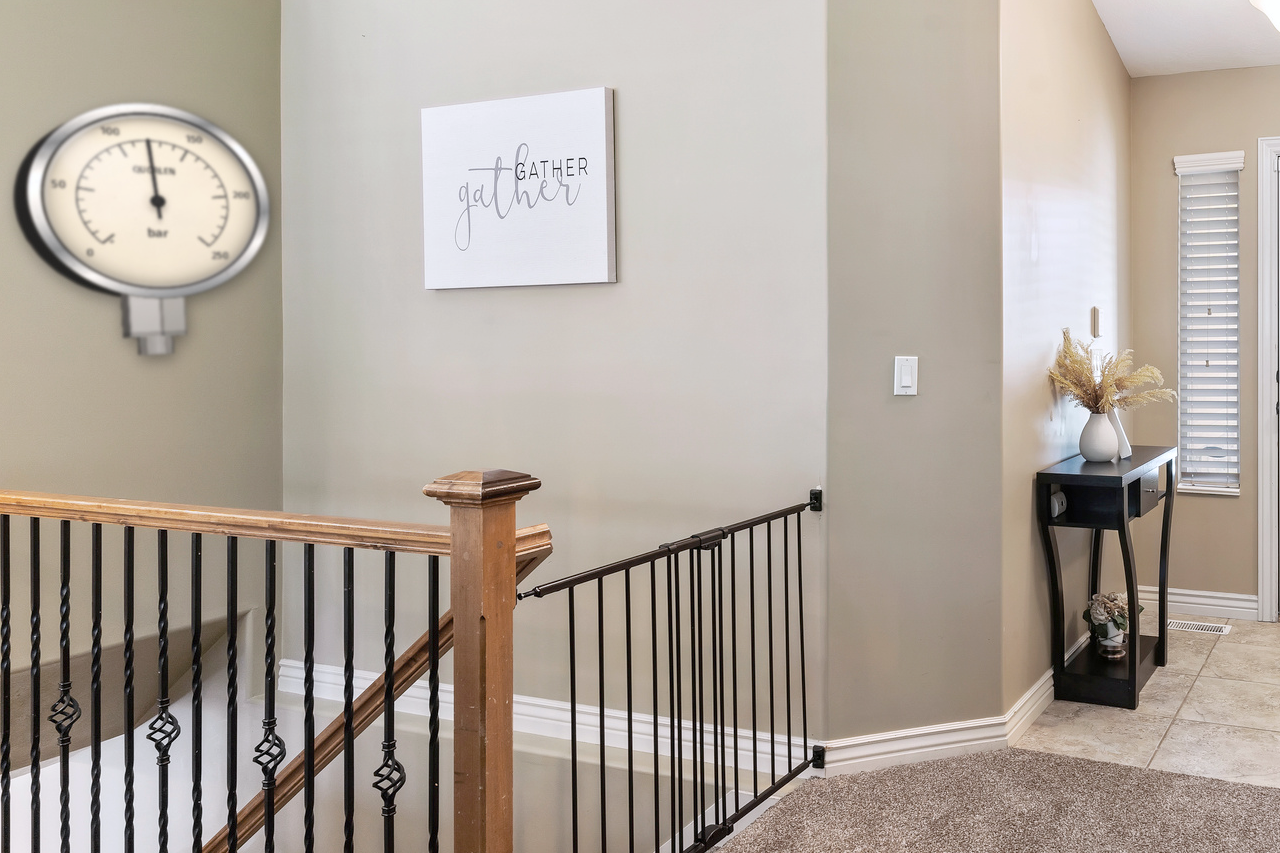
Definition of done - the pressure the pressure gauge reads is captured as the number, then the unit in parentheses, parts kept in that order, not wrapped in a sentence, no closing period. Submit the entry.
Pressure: 120 (bar)
